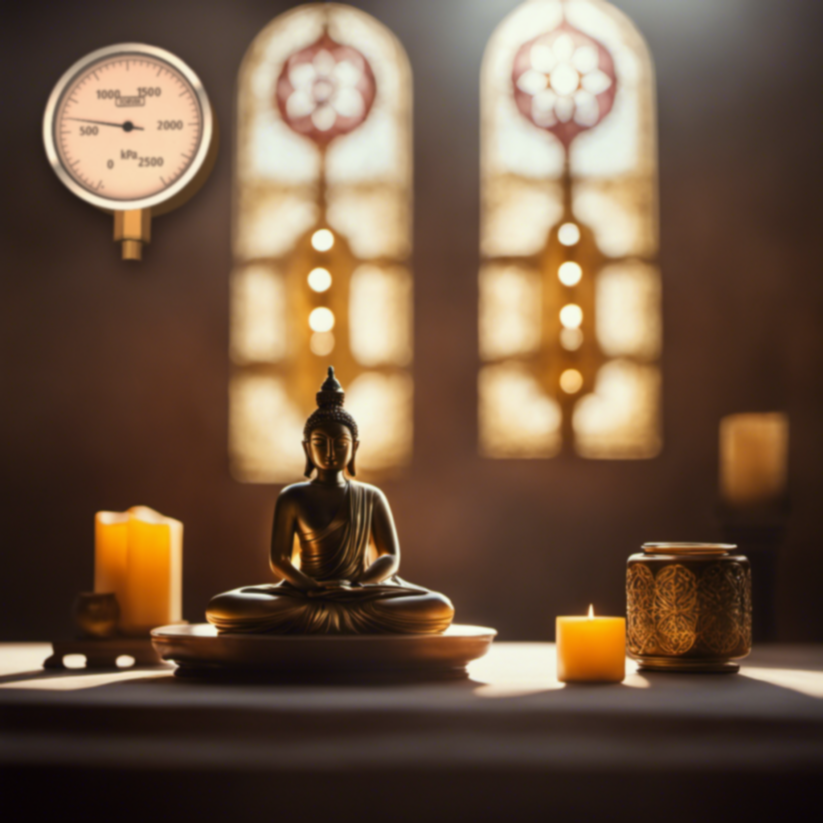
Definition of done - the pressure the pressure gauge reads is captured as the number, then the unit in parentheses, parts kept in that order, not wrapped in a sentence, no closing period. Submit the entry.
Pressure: 600 (kPa)
